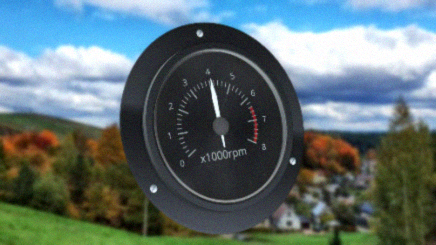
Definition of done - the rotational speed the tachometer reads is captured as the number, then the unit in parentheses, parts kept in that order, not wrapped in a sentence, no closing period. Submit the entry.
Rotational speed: 4000 (rpm)
